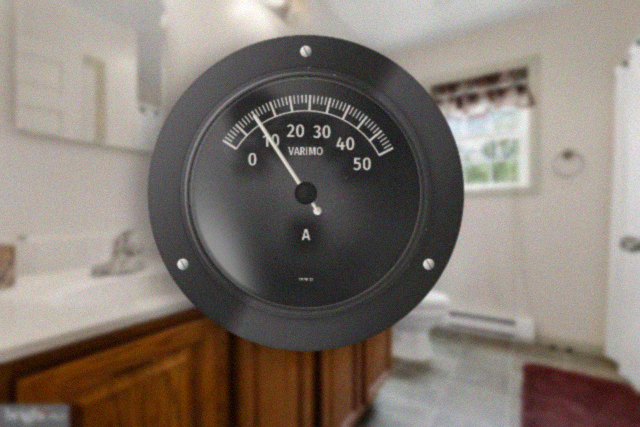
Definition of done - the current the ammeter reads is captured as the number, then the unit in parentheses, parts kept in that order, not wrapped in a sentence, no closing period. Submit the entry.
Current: 10 (A)
